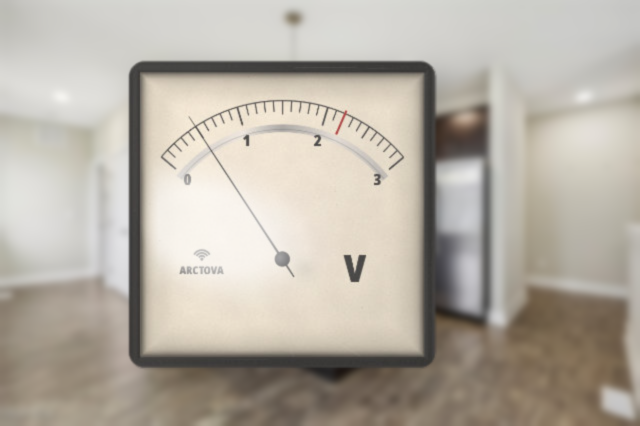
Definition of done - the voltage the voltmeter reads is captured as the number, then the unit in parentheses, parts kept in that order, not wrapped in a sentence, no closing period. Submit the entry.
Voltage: 0.5 (V)
